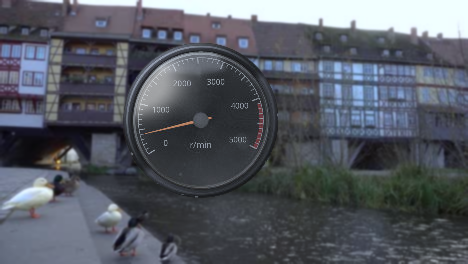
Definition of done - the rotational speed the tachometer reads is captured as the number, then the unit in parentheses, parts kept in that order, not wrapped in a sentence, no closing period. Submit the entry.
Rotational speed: 400 (rpm)
